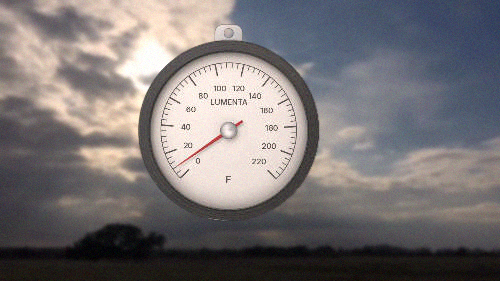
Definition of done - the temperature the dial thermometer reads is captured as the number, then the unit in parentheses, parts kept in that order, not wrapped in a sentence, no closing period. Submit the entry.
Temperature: 8 (°F)
